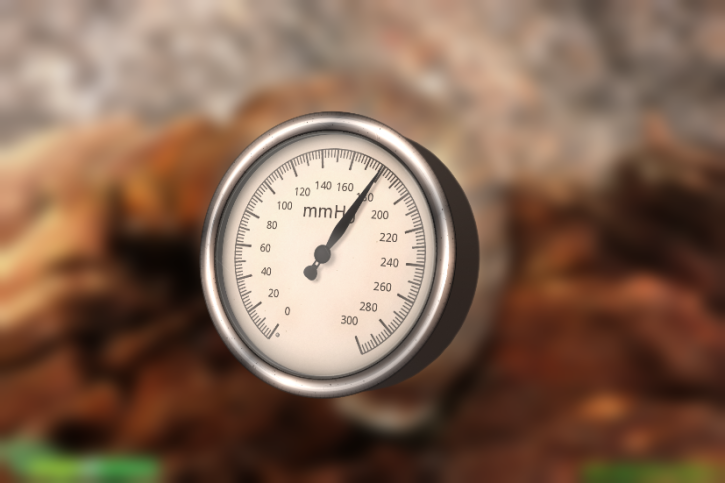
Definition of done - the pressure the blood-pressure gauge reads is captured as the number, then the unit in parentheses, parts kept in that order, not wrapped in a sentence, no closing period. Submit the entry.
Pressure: 180 (mmHg)
